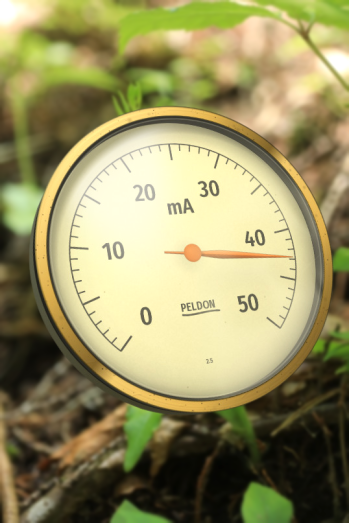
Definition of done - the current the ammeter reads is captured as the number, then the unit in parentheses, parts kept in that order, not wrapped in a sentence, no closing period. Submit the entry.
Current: 43 (mA)
